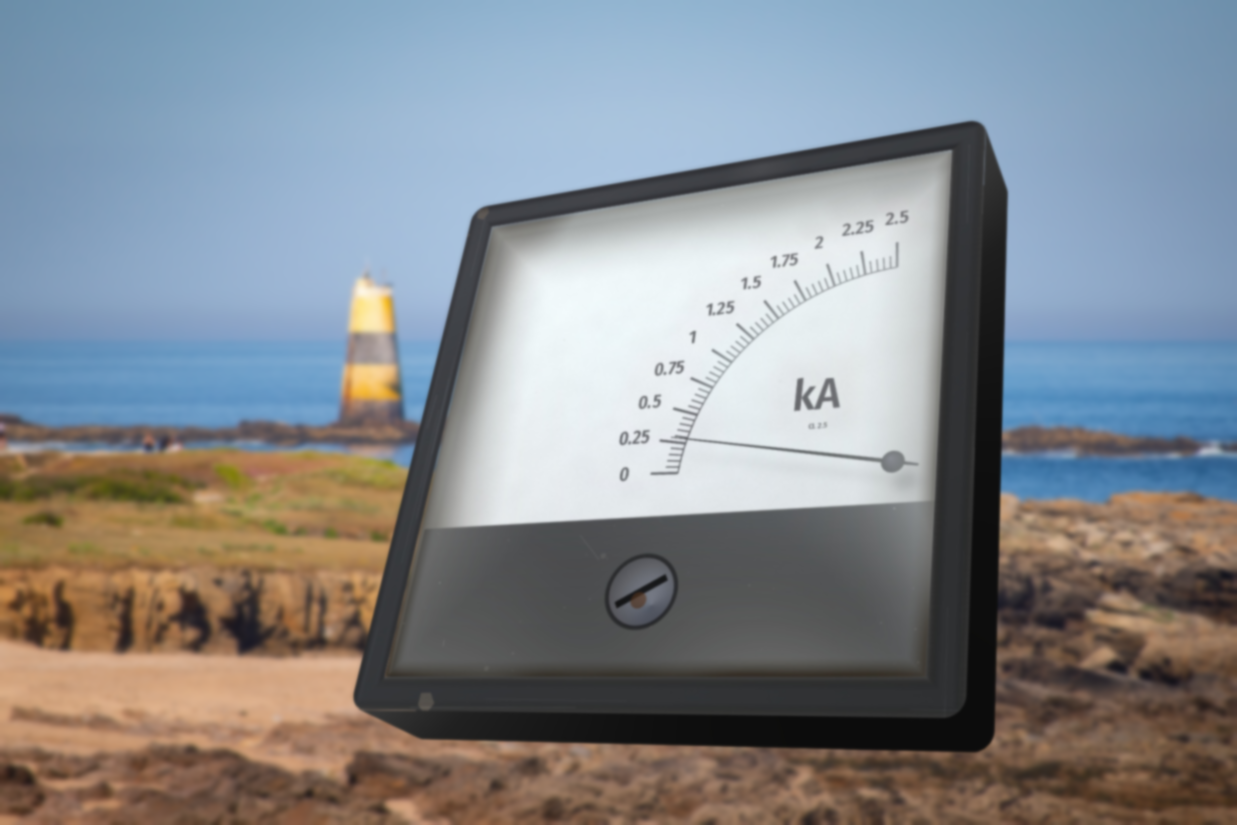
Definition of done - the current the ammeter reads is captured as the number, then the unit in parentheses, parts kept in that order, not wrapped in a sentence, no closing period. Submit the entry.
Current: 0.25 (kA)
